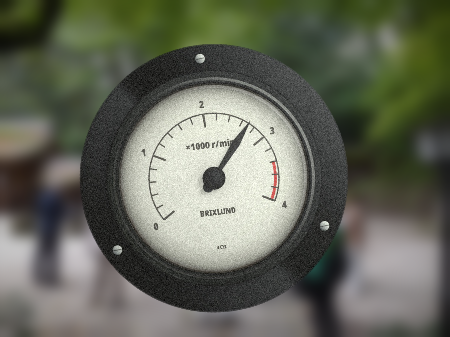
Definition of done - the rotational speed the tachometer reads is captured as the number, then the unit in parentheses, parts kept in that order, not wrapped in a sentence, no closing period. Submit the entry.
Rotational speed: 2700 (rpm)
